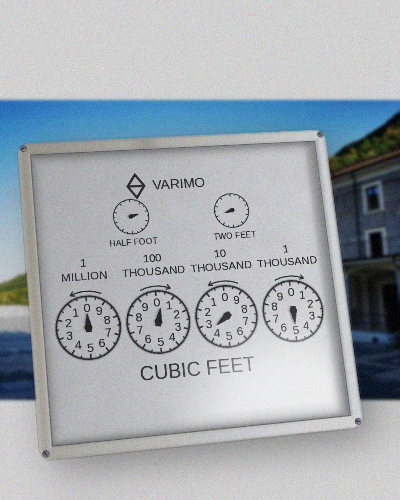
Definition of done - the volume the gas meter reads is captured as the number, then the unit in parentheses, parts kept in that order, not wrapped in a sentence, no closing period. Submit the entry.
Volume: 3500 (ft³)
